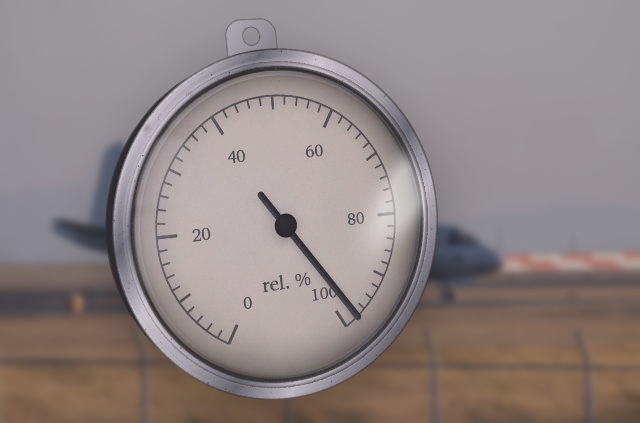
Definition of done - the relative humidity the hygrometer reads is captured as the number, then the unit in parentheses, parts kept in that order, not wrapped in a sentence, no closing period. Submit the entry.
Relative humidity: 98 (%)
